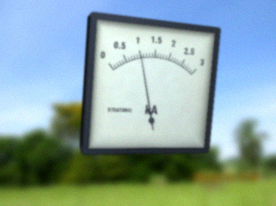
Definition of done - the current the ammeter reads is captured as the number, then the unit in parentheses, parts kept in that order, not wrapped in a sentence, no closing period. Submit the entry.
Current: 1 (kA)
